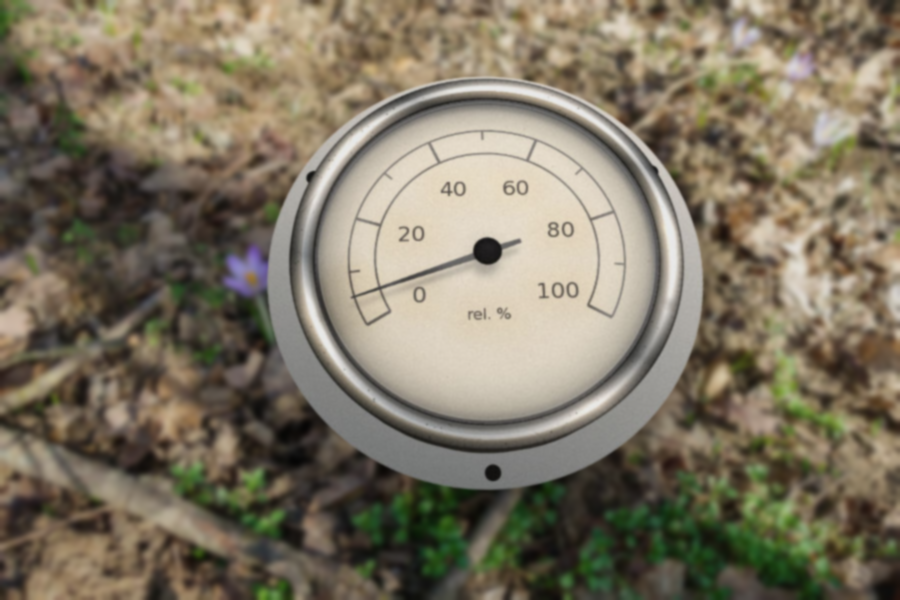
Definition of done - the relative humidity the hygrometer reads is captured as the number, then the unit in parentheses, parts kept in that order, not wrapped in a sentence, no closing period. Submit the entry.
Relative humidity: 5 (%)
